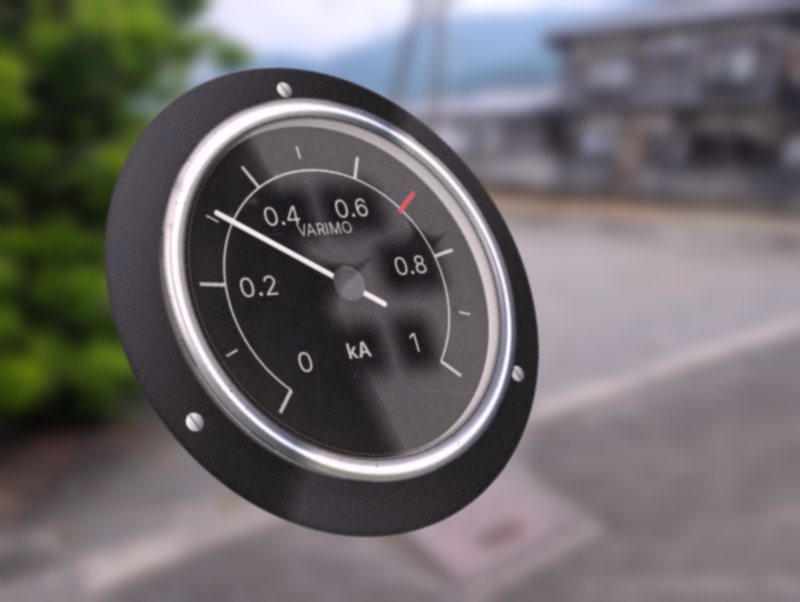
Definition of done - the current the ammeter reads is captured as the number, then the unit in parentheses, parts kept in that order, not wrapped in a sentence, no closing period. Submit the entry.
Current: 0.3 (kA)
